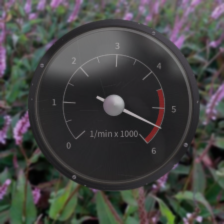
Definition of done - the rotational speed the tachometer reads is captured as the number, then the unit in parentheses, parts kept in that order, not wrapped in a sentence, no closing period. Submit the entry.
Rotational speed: 5500 (rpm)
